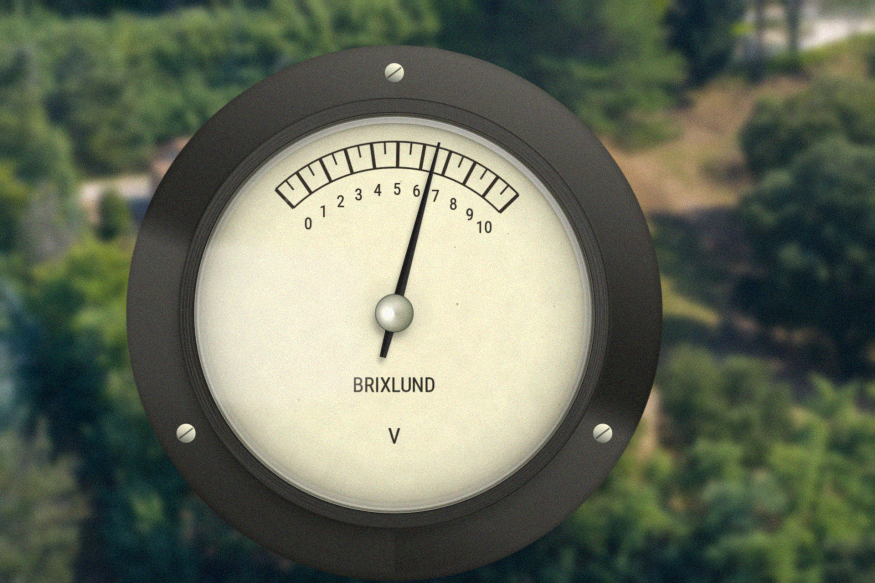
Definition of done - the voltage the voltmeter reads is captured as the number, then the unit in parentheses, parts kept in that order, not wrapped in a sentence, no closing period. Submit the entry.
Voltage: 6.5 (V)
